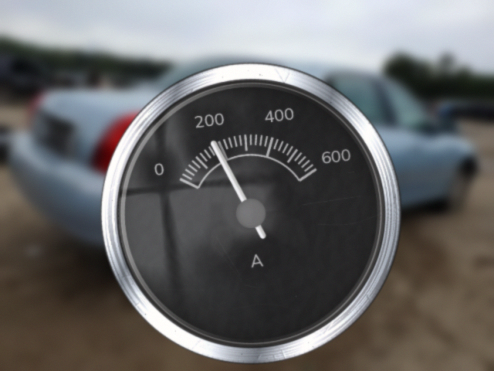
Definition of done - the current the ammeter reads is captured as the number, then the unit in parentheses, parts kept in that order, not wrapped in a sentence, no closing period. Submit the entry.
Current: 180 (A)
